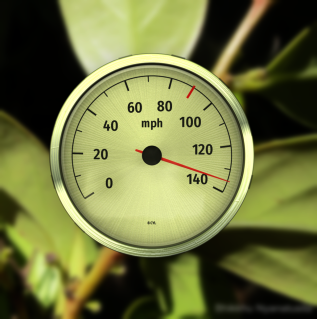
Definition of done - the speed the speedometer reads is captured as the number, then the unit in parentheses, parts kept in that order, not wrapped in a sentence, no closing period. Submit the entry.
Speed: 135 (mph)
